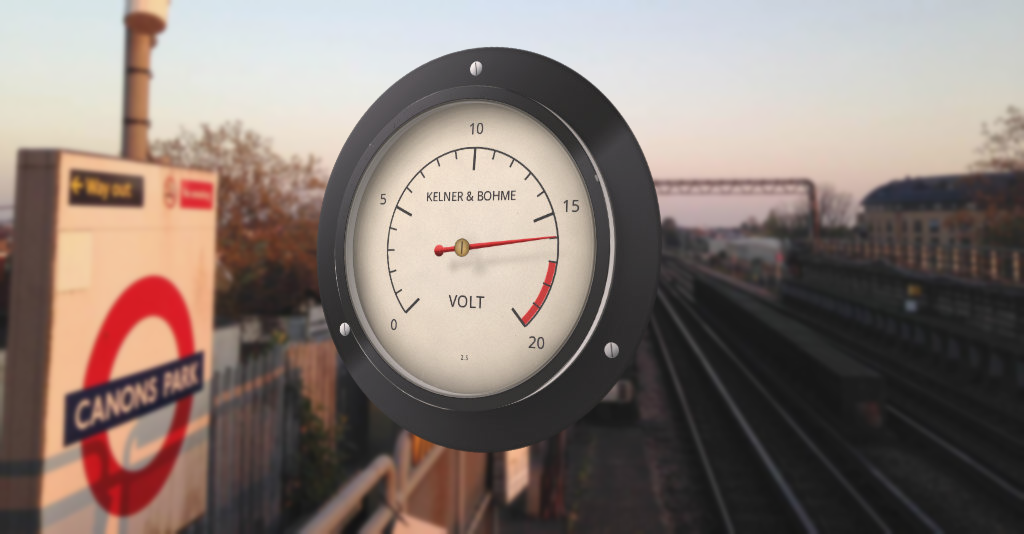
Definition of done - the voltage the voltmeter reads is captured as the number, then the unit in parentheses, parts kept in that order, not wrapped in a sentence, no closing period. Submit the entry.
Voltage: 16 (V)
